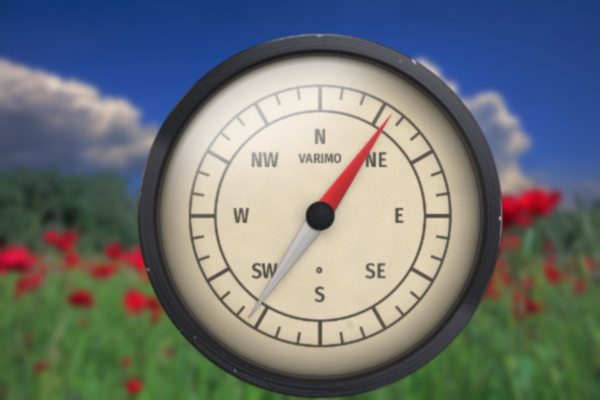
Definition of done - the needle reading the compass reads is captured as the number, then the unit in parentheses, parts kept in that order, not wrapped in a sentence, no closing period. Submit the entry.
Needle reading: 35 (°)
